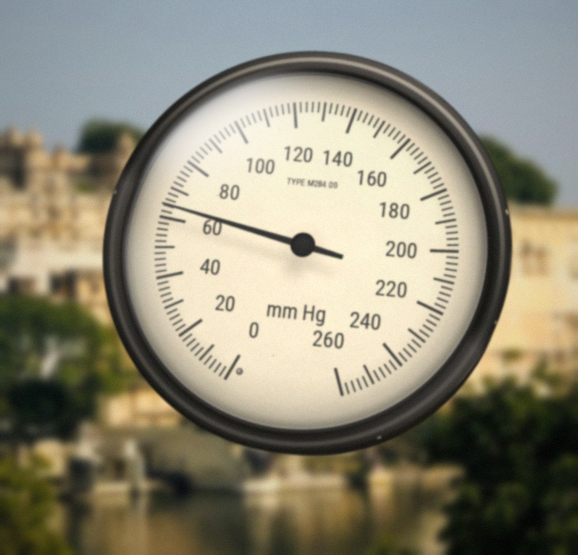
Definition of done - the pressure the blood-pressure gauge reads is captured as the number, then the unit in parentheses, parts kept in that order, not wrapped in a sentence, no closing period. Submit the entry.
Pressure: 64 (mmHg)
